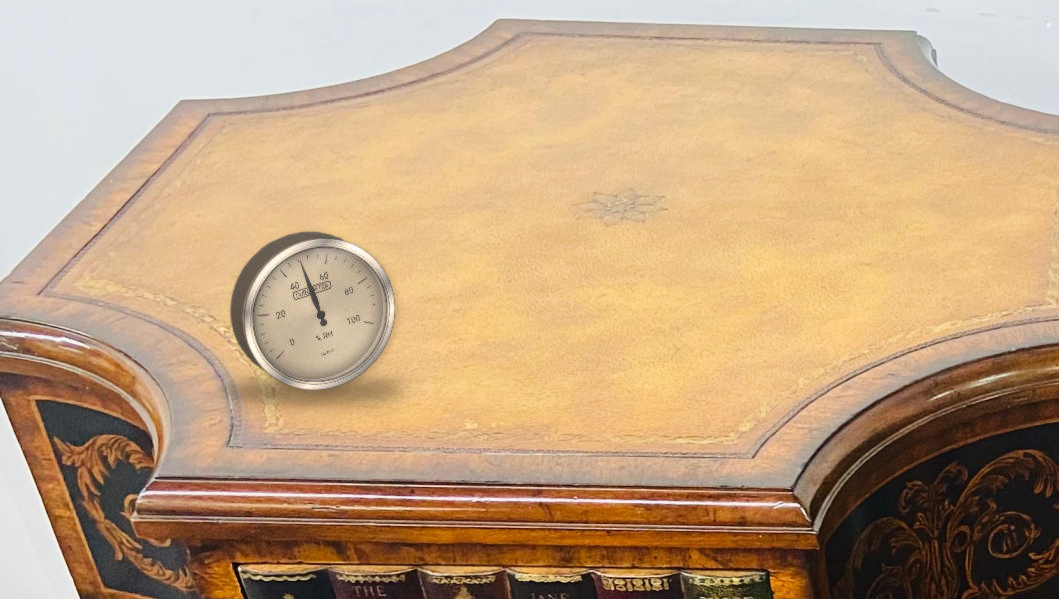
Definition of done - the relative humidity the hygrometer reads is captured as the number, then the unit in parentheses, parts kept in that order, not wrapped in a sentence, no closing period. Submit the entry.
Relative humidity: 48 (%)
